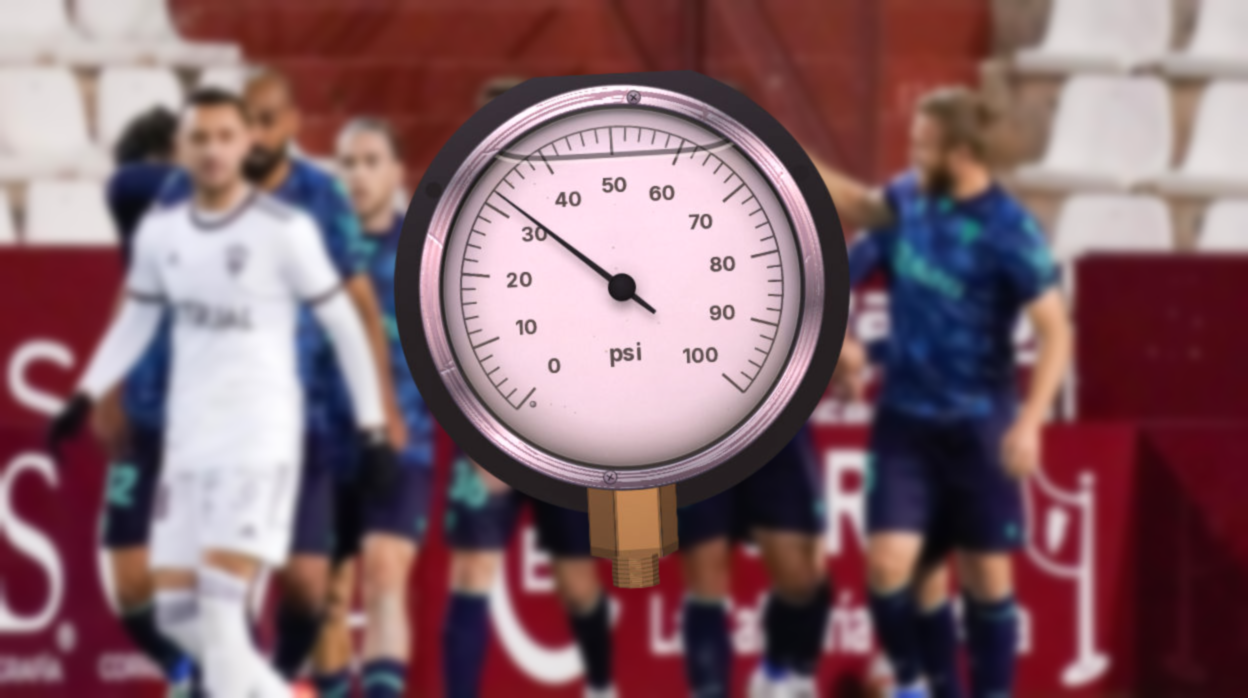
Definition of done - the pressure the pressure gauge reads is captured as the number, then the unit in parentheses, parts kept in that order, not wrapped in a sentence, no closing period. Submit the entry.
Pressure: 32 (psi)
